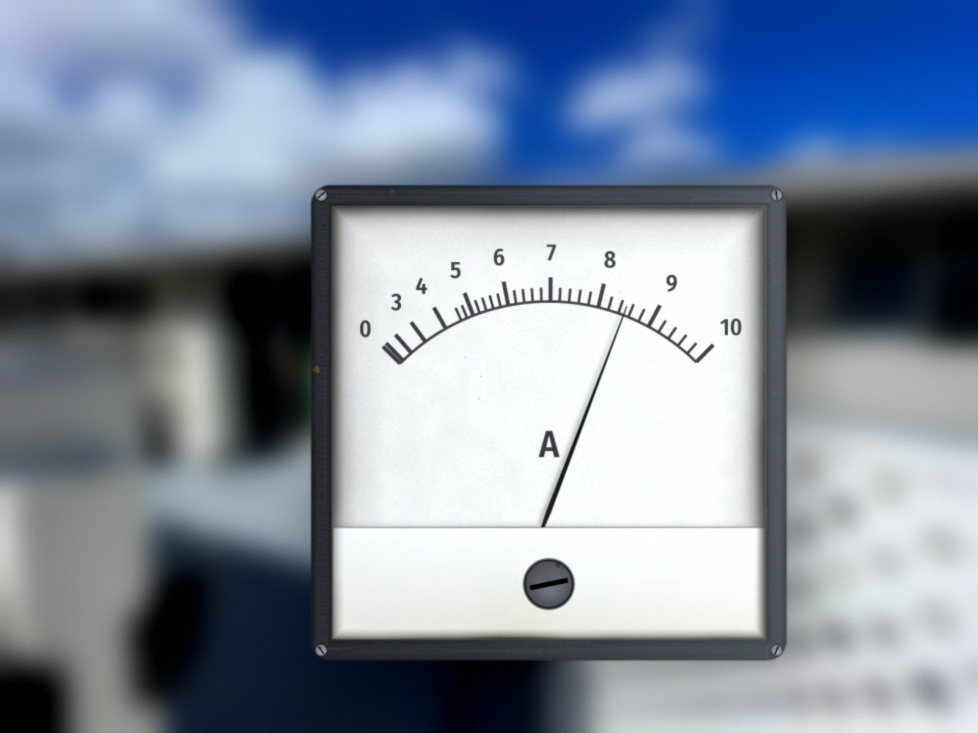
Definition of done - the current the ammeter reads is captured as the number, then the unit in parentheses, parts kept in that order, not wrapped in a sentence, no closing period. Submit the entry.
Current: 8.5 (A)
